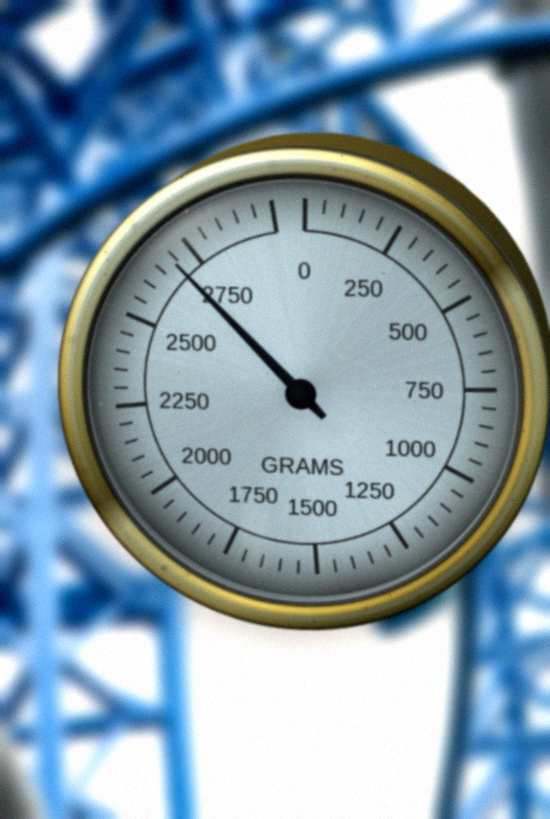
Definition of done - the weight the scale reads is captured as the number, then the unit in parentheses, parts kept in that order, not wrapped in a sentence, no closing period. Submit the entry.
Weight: 2700 (g)
